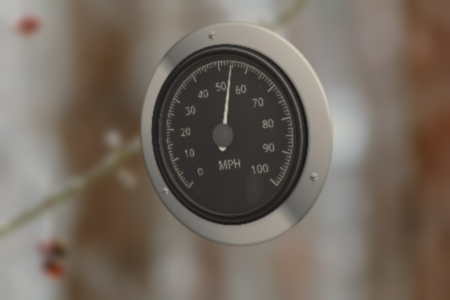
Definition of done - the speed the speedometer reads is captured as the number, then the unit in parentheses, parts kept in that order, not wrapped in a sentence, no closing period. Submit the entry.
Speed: 55 (mph)
